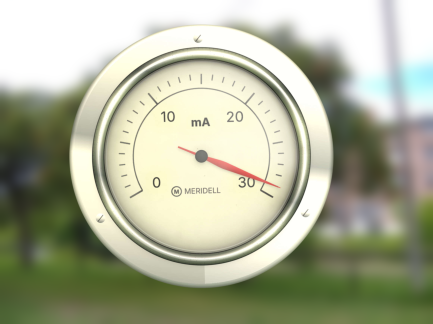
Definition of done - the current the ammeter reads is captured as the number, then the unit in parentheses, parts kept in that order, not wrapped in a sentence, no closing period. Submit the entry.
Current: 29 (mA)
